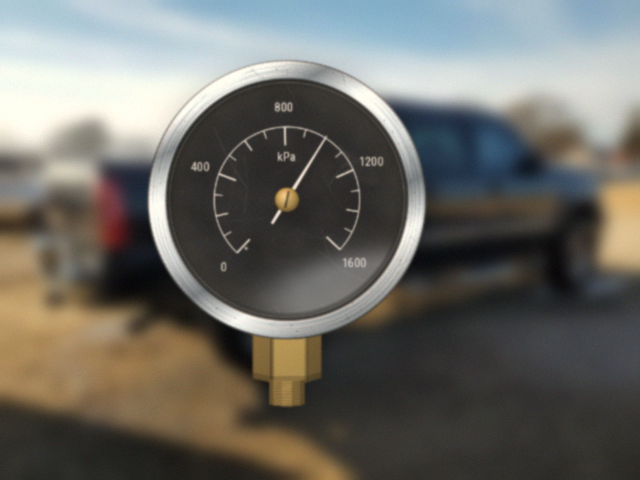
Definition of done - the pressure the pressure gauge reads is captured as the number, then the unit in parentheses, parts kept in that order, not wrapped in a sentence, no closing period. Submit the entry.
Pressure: 1000 (kPa)
